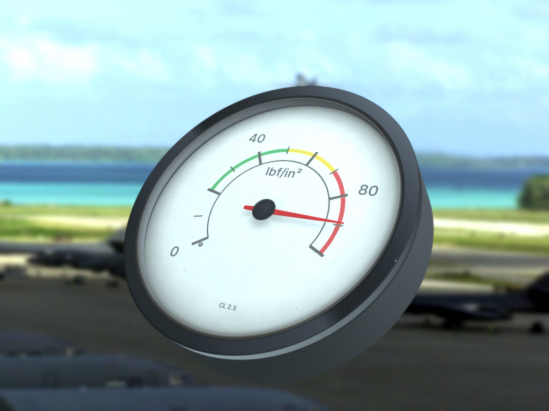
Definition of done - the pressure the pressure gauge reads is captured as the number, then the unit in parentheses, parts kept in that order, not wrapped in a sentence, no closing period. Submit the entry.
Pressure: 90 (psi)
